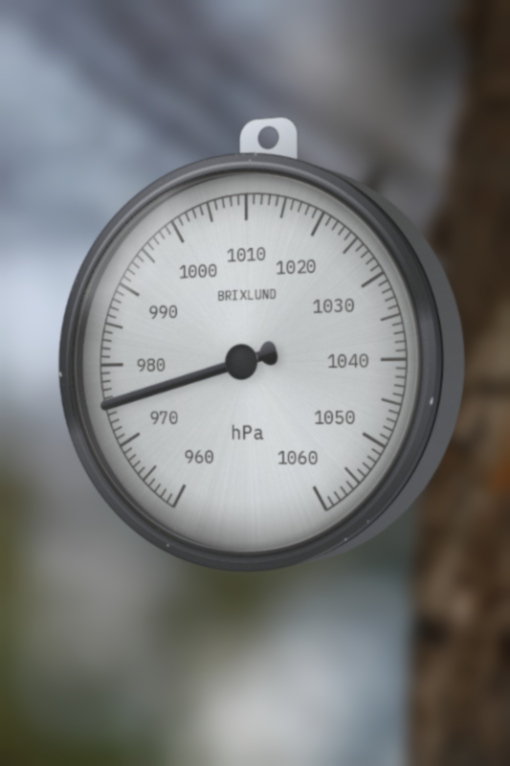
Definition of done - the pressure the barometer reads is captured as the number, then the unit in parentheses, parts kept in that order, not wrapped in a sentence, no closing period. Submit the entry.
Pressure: 975 (hPa)
